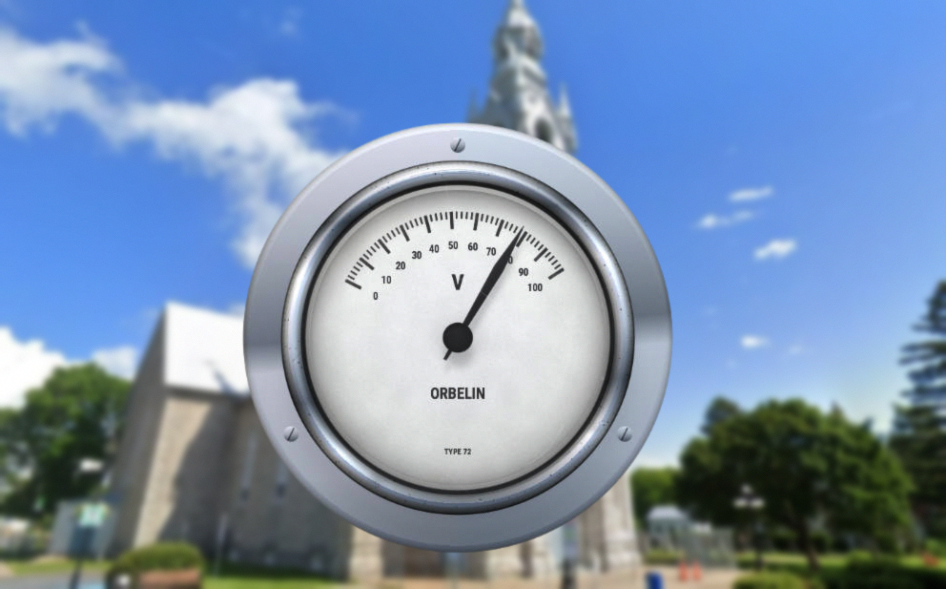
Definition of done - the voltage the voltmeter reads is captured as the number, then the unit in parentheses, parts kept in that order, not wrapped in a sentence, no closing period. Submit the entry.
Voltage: 78 (V)
